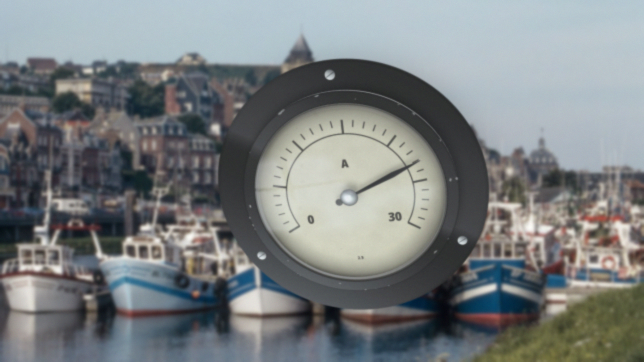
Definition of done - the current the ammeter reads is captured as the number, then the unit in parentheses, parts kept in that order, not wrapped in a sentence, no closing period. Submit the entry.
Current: 23 (A)
